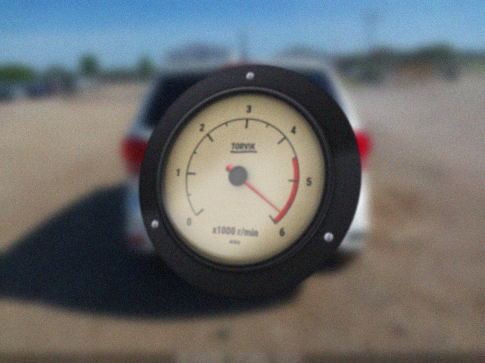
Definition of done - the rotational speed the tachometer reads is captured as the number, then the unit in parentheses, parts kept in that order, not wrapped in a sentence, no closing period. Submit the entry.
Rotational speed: 5750 (rpm)
